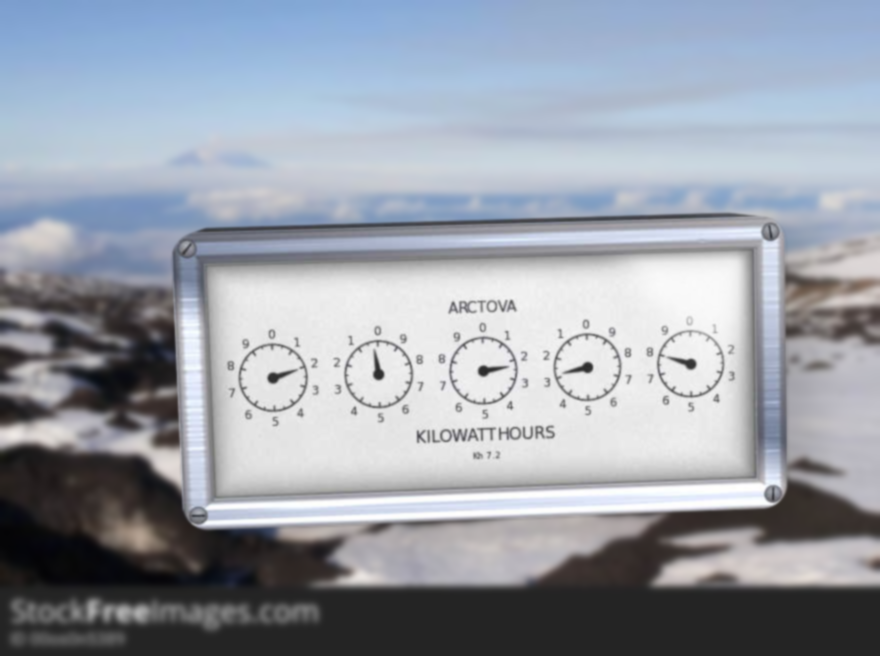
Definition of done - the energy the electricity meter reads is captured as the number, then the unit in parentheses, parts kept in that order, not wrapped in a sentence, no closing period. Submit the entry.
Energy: 20228 (kWh)
